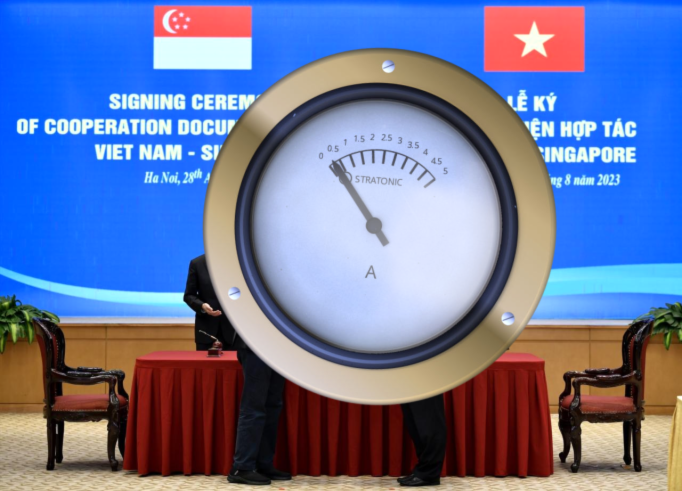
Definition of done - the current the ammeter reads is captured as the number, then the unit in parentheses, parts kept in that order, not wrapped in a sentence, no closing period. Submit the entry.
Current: 0.25 (A)
